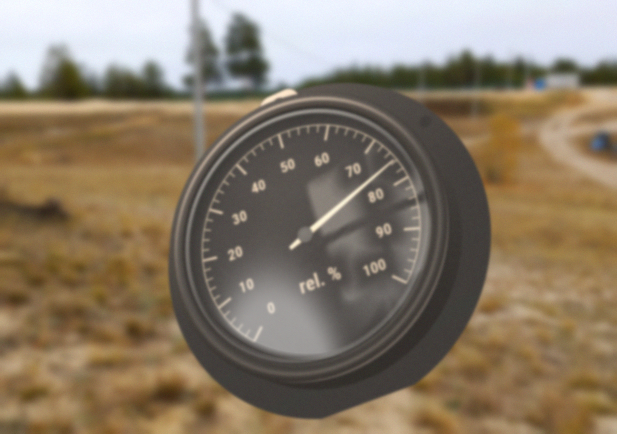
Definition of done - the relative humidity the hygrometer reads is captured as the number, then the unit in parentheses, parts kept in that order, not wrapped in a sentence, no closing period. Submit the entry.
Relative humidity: 76 (%)
